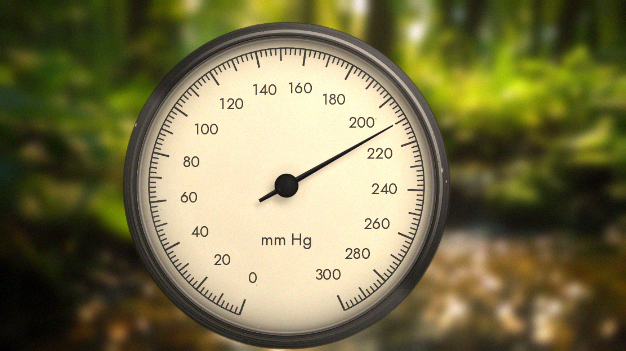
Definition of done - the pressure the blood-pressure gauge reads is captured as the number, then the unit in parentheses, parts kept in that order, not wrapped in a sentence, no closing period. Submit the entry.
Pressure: 210 (mmHg)
